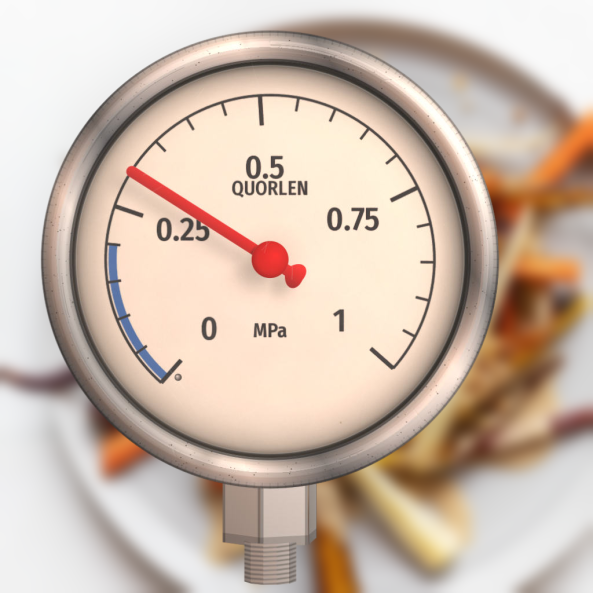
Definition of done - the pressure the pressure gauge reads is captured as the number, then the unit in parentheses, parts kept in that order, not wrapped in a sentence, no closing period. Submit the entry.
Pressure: 0.3 (MPa)
